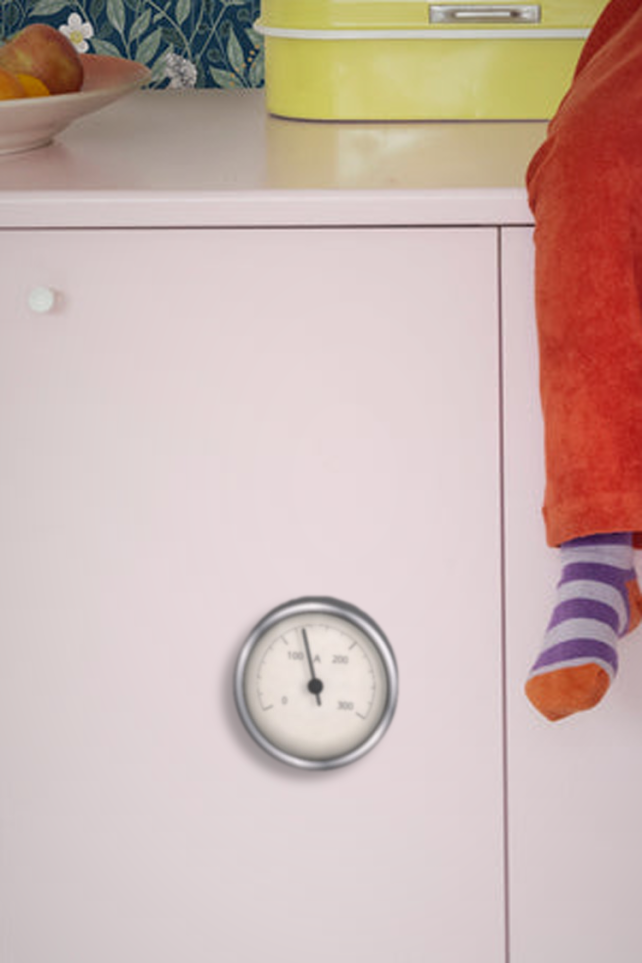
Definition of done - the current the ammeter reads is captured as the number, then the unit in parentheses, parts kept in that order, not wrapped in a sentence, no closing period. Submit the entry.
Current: 130 (A)
